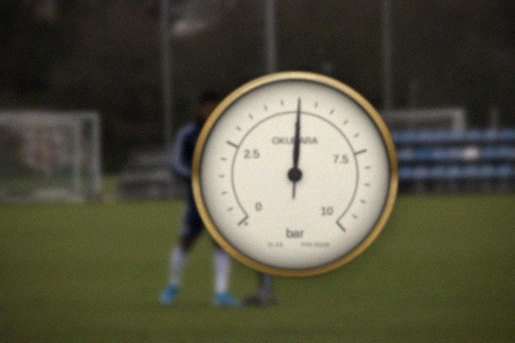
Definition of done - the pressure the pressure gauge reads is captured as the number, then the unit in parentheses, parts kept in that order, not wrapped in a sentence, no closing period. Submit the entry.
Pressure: 5 (bar)
